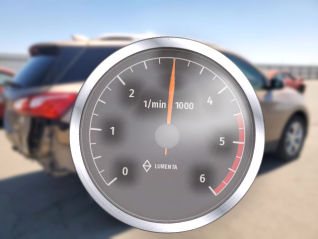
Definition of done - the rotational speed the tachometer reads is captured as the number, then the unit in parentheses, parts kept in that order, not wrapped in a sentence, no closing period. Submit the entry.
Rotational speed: 3000 (rpm)
